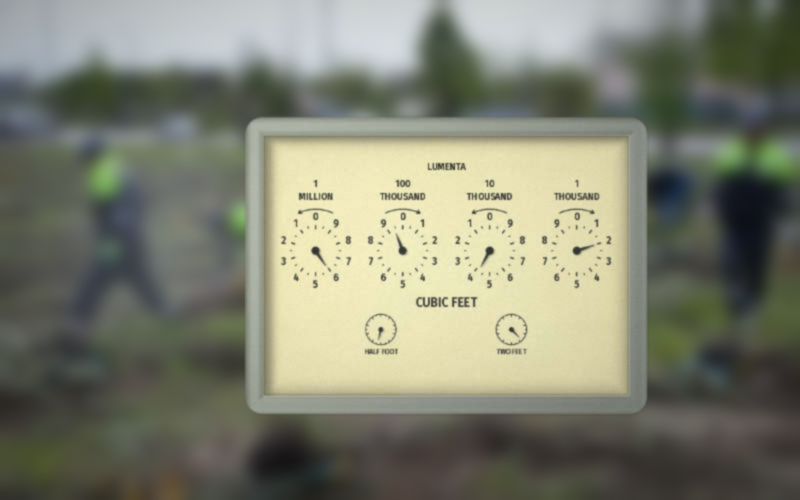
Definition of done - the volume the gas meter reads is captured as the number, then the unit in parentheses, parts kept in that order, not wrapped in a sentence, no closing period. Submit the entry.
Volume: 594200 (ft³)
